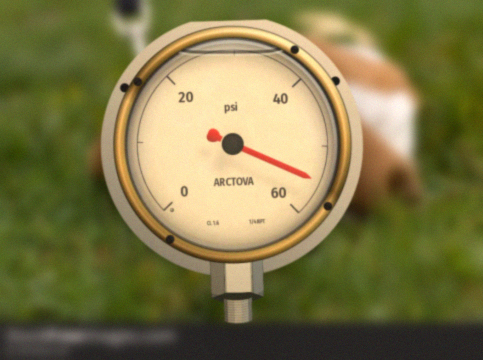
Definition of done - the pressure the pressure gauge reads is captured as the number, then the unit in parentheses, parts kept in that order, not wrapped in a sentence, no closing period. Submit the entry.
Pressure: 55 (psi)
